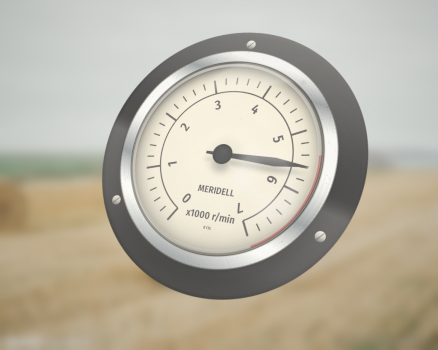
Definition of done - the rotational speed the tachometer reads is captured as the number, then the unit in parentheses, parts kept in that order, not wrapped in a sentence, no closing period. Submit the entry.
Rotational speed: 5600 (rpm)
